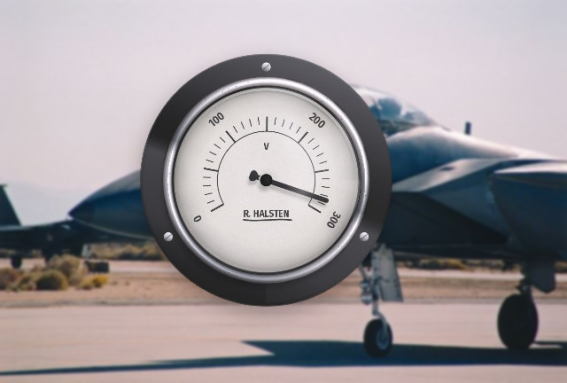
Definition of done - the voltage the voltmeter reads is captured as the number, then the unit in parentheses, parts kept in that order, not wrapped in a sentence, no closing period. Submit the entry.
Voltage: 285 (V)
